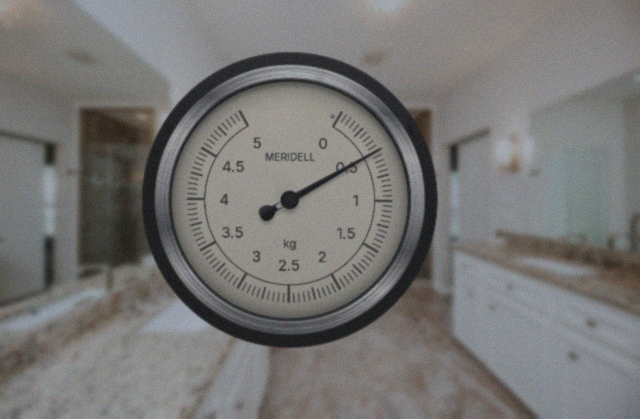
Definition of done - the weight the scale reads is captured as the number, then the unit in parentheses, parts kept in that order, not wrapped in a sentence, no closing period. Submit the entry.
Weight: 0.5 (kg)
